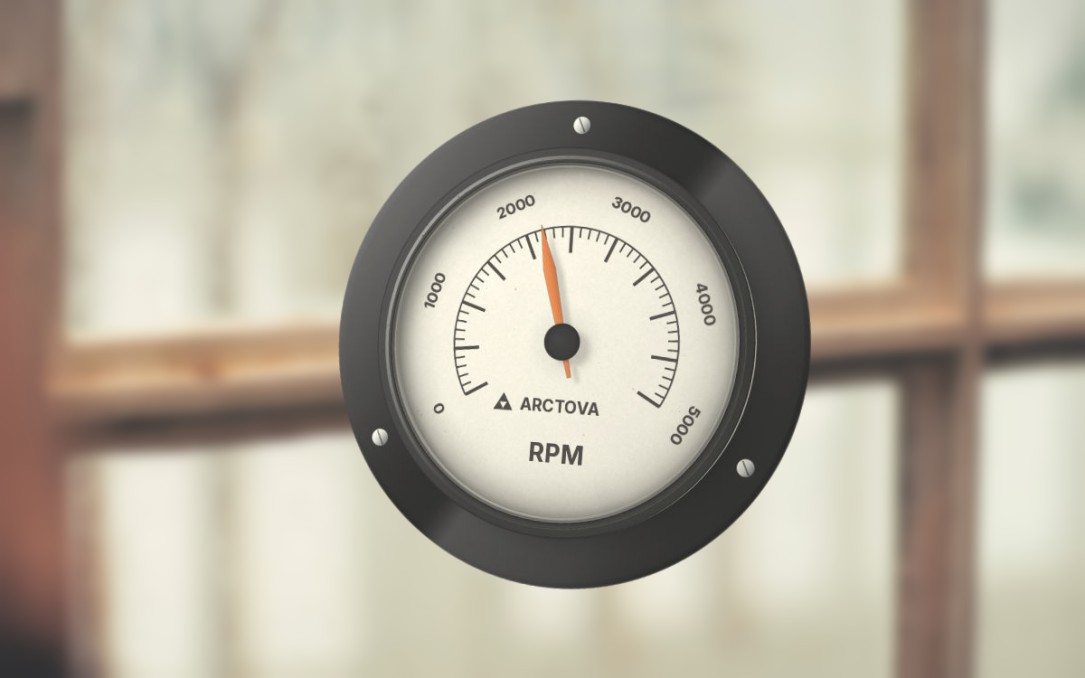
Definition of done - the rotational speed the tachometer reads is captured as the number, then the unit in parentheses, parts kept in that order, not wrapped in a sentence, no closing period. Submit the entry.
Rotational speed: 2200 (rpm)
